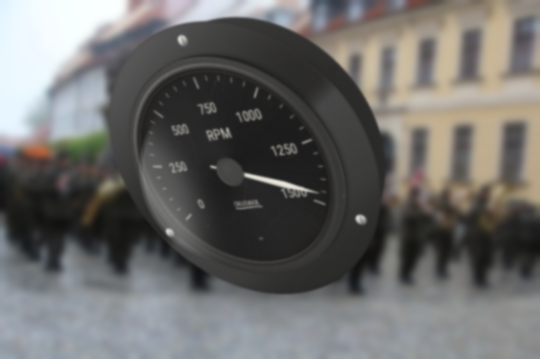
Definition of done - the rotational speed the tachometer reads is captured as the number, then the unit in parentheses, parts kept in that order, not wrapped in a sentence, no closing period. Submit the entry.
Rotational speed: 1450 (rpm)
